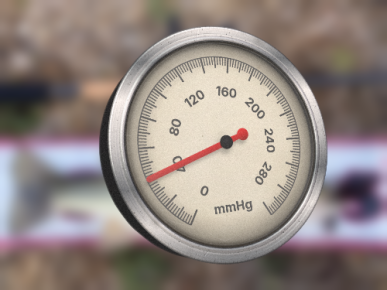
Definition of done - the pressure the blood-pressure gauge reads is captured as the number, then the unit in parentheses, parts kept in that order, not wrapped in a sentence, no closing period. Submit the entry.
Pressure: 40 (mmHg)
